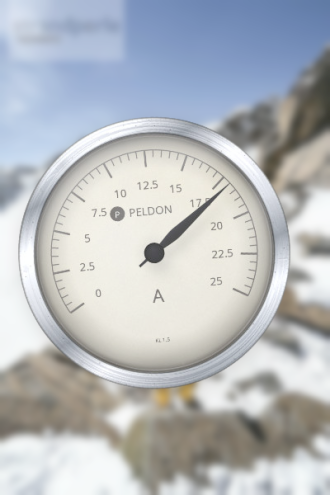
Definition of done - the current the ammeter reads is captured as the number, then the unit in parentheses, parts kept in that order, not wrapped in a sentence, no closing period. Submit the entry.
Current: 18 (A)
